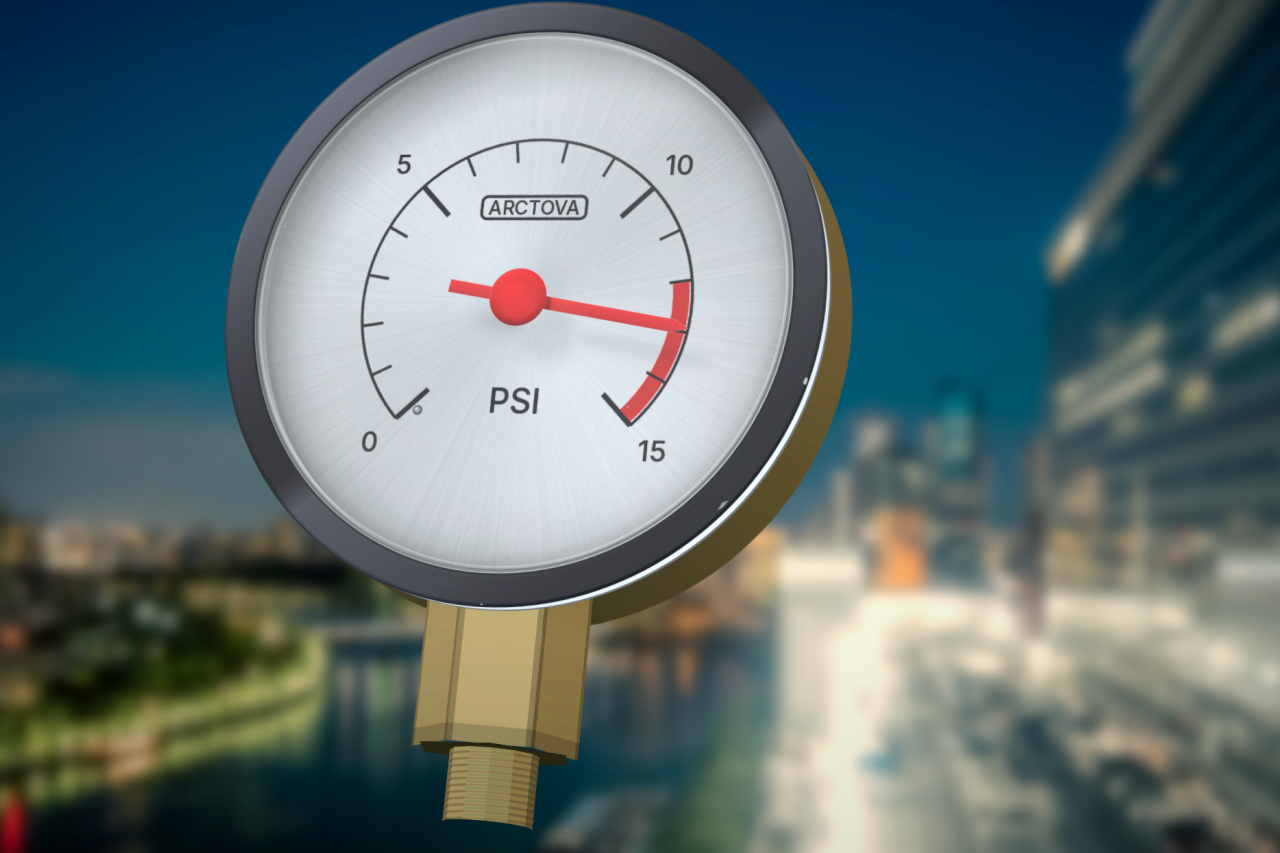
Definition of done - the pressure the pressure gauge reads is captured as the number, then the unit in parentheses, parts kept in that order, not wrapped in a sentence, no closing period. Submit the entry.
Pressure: 13 (psi)
